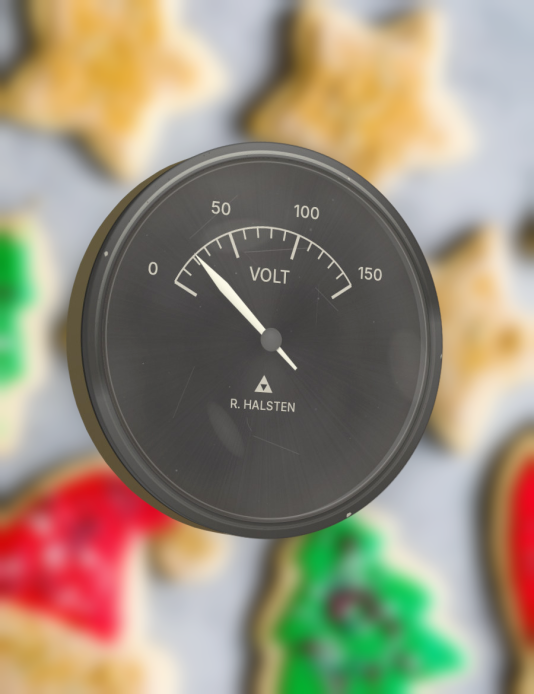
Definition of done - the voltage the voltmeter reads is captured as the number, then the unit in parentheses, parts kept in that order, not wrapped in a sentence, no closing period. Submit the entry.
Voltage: 20 (V)
